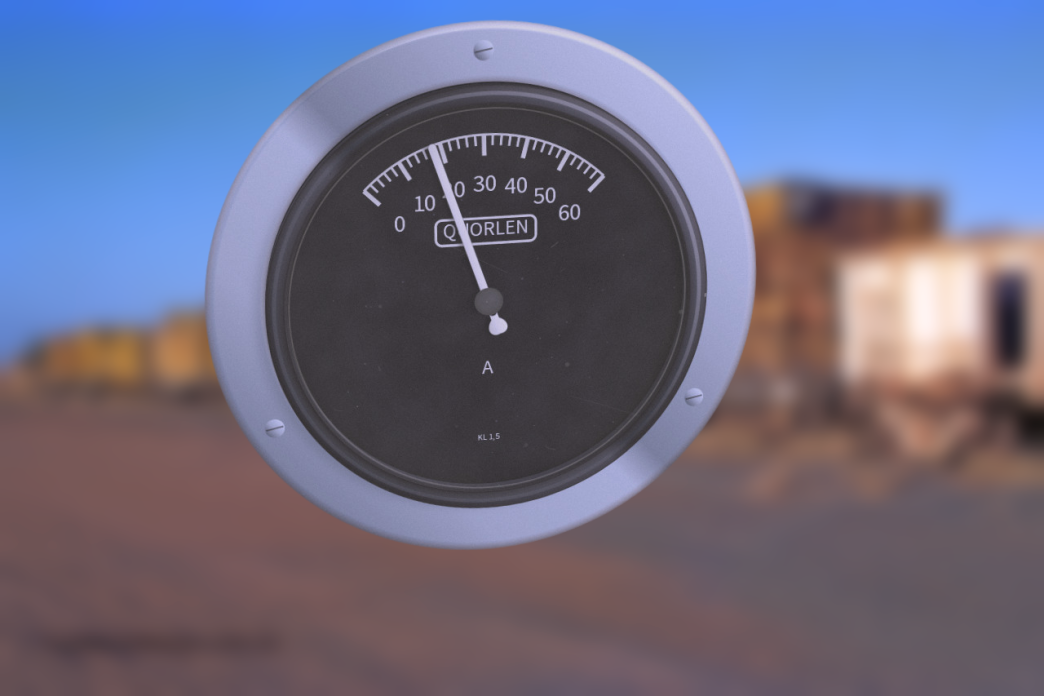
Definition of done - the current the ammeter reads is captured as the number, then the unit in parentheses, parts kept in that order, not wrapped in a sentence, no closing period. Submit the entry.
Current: 18 (A)
